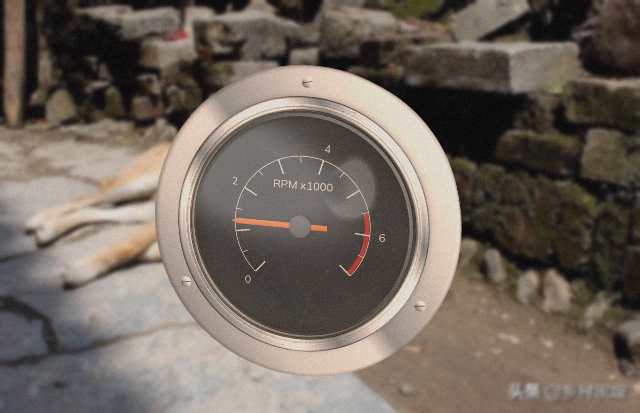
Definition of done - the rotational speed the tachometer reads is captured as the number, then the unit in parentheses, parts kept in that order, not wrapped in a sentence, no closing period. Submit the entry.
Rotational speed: 1250 (rpm)
